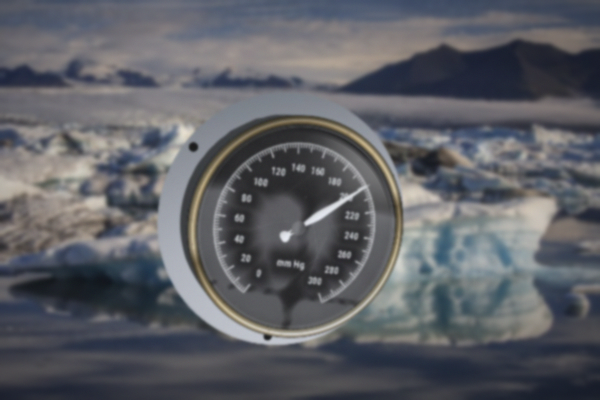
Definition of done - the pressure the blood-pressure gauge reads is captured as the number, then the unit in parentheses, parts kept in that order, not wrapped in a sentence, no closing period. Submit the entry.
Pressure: 200 (mmHg)
